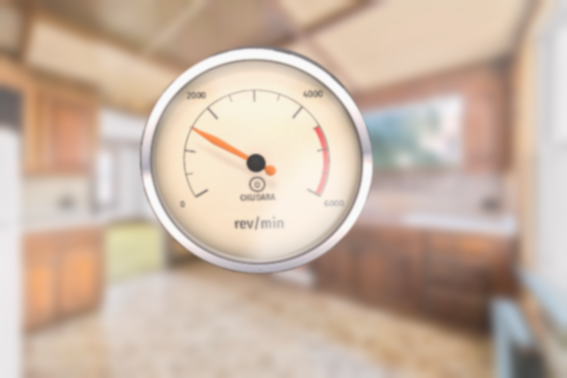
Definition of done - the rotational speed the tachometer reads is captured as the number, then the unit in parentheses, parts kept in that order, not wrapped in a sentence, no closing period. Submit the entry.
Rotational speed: 1500 (rpm)
